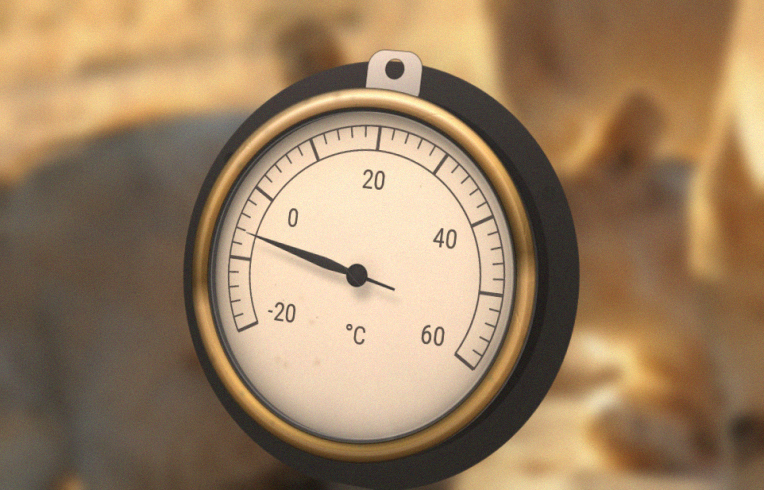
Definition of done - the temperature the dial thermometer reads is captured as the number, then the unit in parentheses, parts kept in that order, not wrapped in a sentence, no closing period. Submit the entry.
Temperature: -6 (°C)
